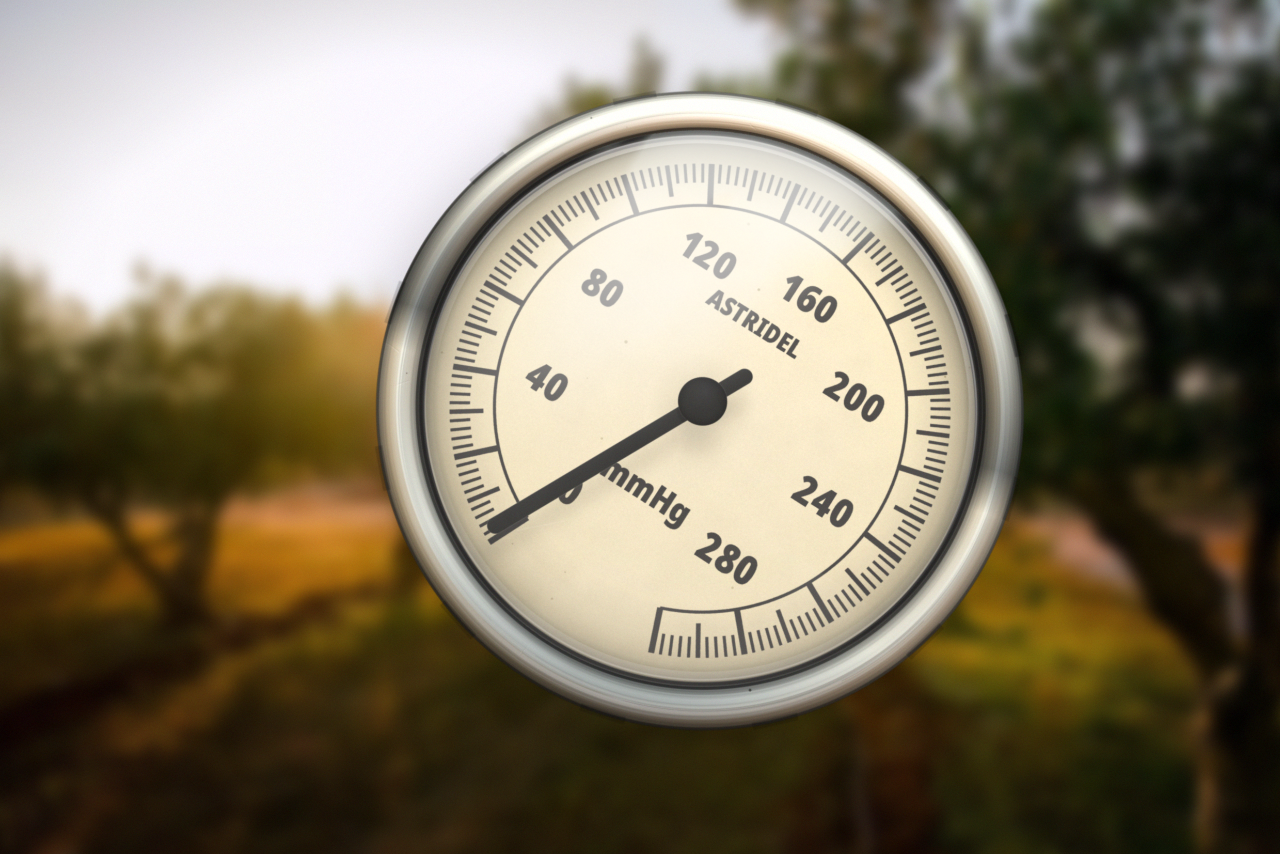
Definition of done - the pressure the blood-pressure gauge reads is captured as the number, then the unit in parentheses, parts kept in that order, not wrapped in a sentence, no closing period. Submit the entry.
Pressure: 2 (mmHg)
